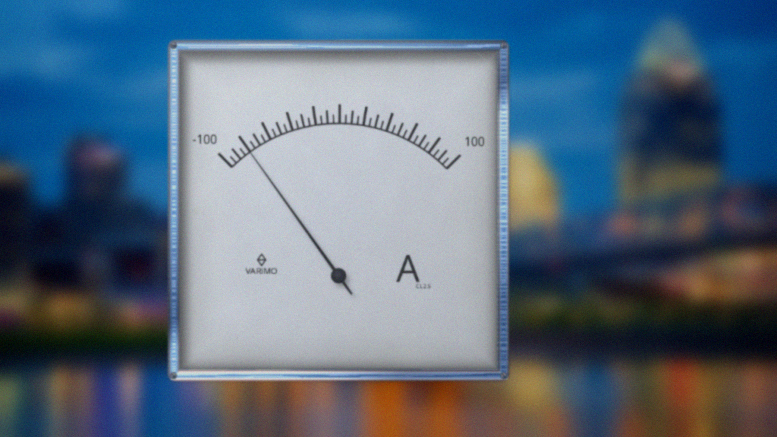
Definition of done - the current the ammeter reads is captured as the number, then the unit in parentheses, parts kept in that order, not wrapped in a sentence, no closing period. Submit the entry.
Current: -80 (A)
